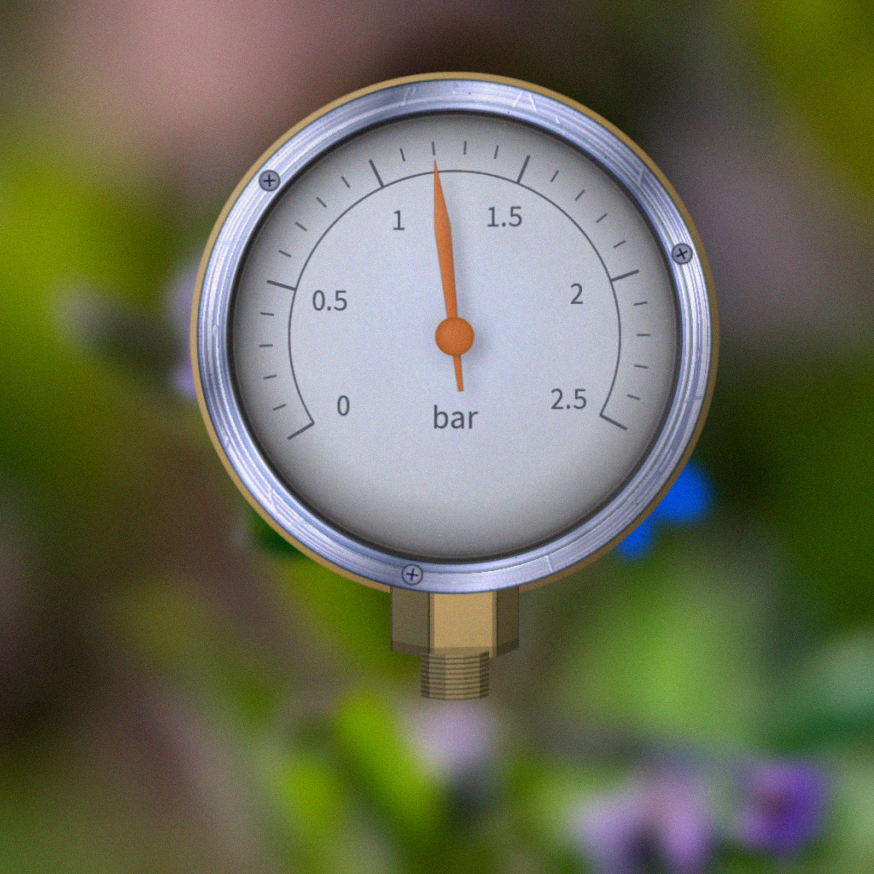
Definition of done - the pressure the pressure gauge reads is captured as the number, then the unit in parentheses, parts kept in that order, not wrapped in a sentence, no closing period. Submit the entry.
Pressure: 1.2 (bar)
